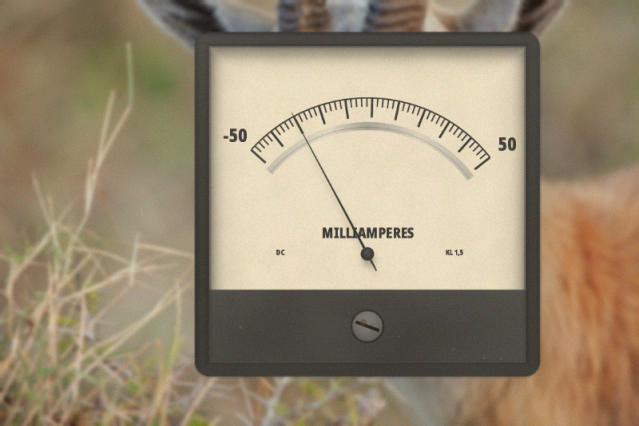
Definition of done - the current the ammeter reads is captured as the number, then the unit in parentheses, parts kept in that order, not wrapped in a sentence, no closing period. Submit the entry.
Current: -30 (mA)
